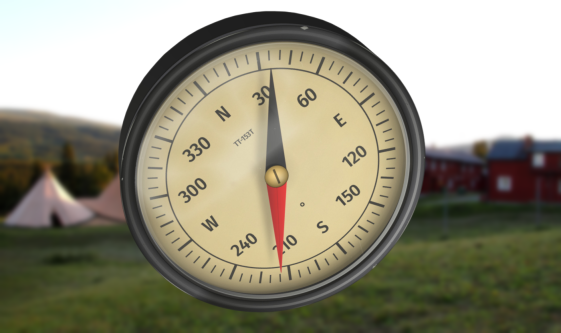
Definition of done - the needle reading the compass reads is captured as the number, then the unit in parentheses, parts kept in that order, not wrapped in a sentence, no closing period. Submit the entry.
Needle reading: 215 (°)
